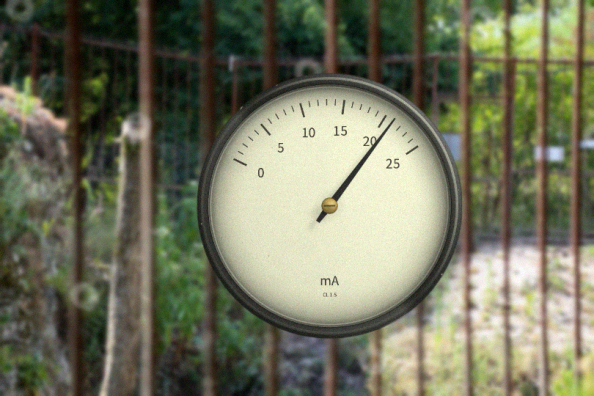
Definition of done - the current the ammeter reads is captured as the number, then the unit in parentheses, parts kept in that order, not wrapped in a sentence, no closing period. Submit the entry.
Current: 21 (mA)
